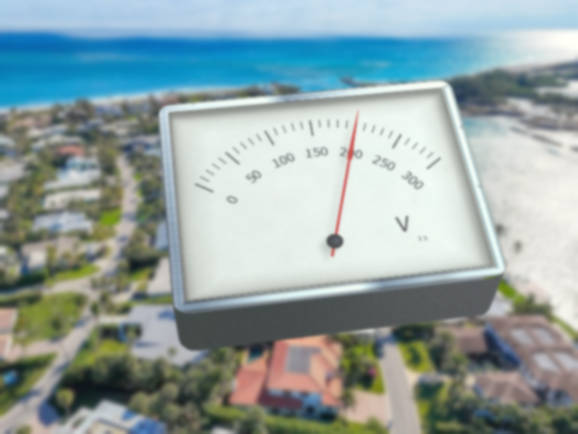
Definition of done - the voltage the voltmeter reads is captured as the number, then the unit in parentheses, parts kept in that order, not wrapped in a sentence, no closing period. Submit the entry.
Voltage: 200 (V)
